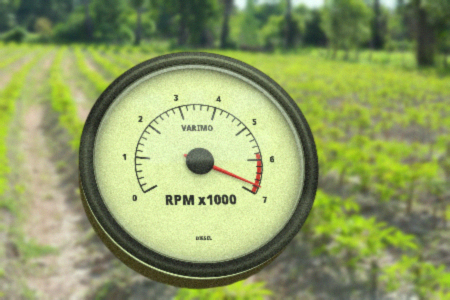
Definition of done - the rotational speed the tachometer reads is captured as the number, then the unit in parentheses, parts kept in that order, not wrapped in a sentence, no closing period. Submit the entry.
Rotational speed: 6800 (rpm)
